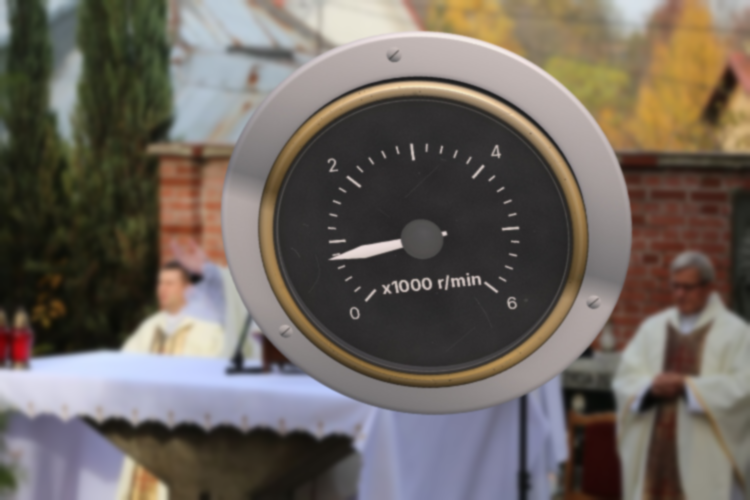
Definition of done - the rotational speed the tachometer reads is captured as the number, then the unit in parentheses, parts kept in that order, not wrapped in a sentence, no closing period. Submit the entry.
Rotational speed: 800 (rpm)
